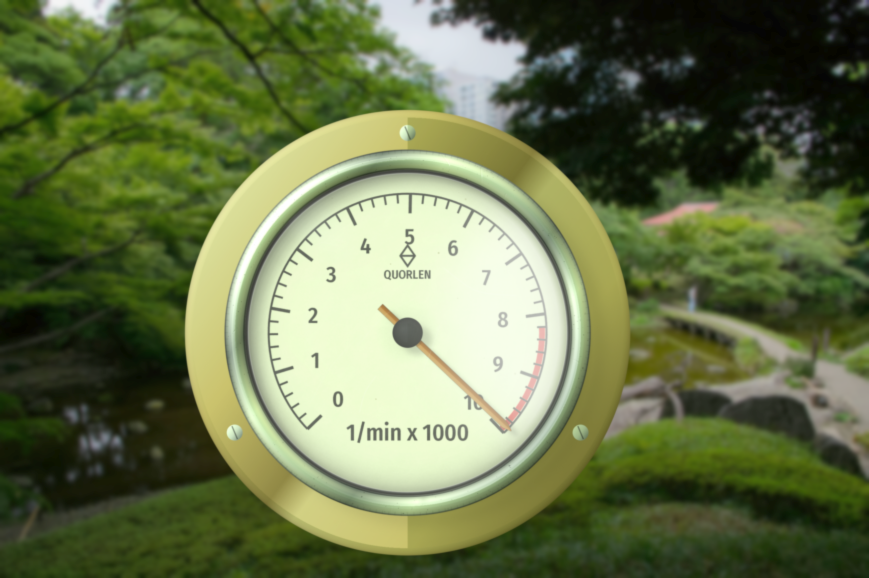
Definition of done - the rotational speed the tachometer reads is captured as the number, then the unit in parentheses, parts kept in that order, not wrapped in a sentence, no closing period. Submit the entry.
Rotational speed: 9900 (rpm)
